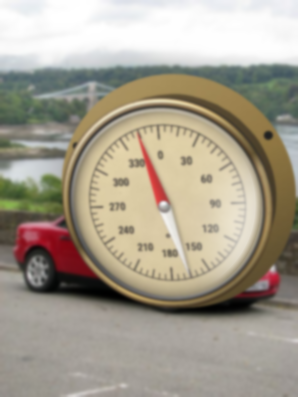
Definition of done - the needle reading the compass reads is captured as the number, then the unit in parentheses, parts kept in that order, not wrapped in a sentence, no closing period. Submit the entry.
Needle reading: 345 (°)
